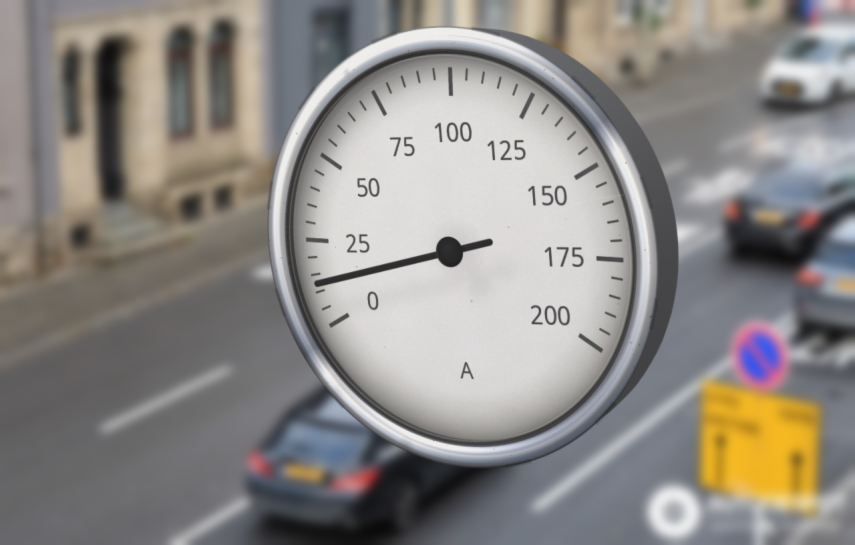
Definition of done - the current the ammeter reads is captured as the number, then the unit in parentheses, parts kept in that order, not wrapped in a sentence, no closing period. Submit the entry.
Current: 12.5 (A)
